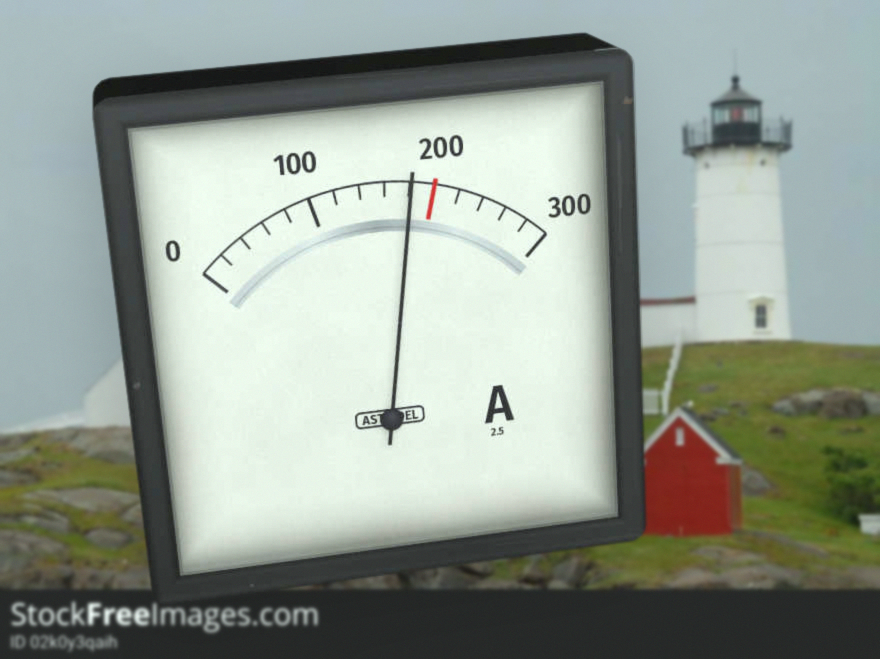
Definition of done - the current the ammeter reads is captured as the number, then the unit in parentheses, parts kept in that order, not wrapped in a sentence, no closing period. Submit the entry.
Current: 180 (A)
